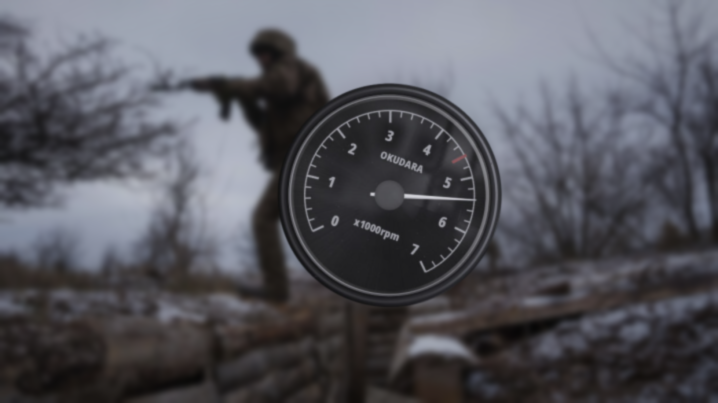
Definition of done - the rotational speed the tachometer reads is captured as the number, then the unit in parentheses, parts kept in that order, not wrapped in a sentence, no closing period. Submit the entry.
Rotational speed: 5400 (rpm)
